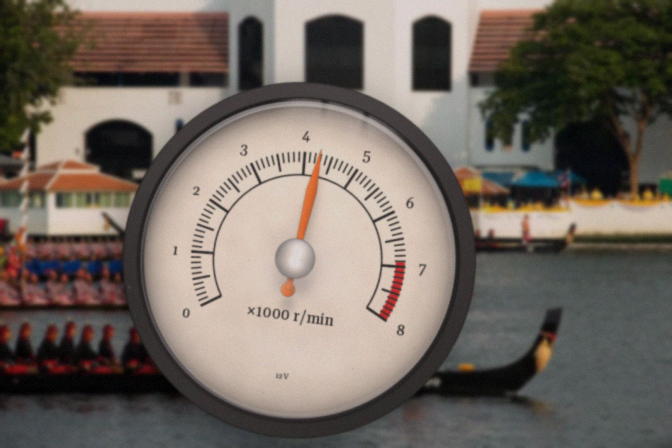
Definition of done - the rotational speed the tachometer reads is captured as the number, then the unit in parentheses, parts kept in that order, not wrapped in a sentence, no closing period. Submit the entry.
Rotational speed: 4300 (rpm)
